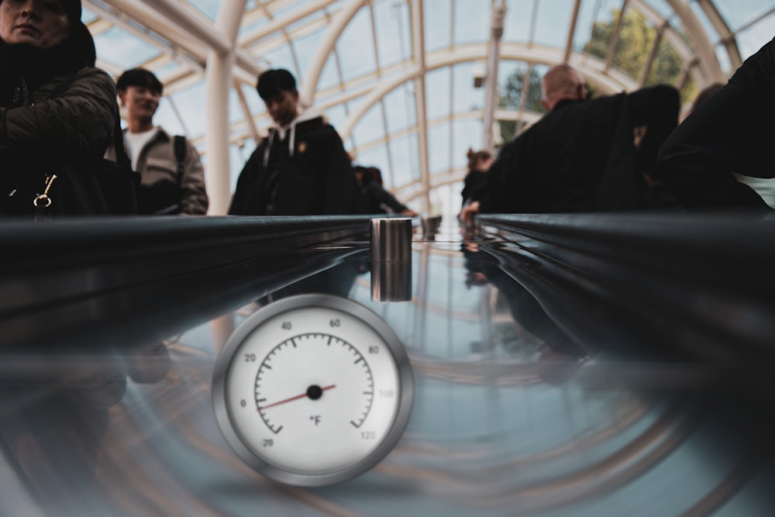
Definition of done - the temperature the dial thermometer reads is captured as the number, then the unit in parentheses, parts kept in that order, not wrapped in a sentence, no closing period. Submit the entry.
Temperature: -4 (°F)
